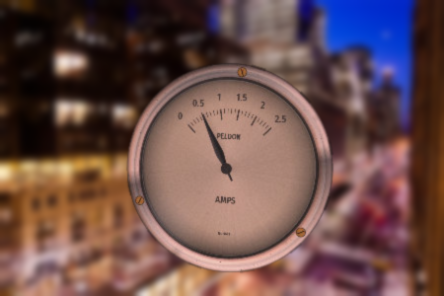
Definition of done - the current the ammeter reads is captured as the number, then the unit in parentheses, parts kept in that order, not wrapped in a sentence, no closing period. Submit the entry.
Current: 0.5 (A)
